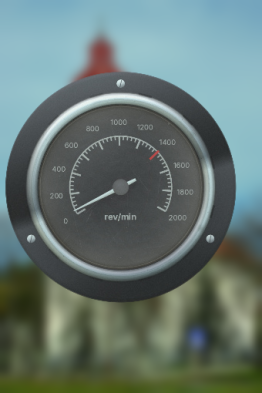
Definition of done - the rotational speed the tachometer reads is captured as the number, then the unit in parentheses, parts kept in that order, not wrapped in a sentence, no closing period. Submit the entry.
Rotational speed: 40 (rpm)
